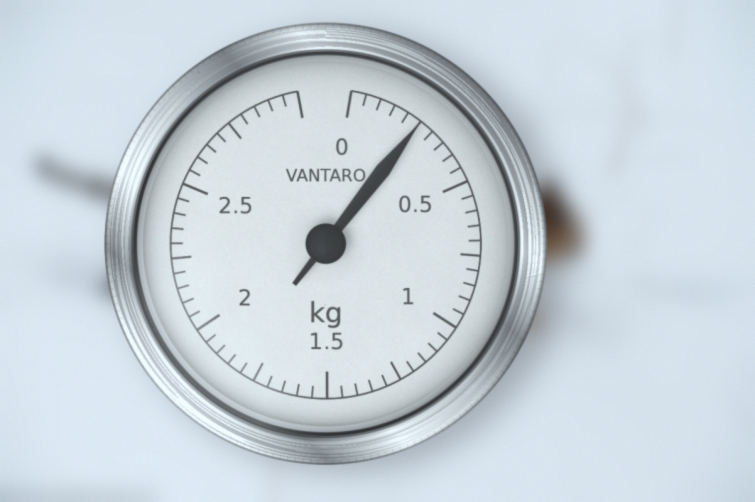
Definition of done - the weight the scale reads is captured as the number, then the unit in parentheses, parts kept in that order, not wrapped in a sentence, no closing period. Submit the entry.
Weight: 0.25 (kg)
